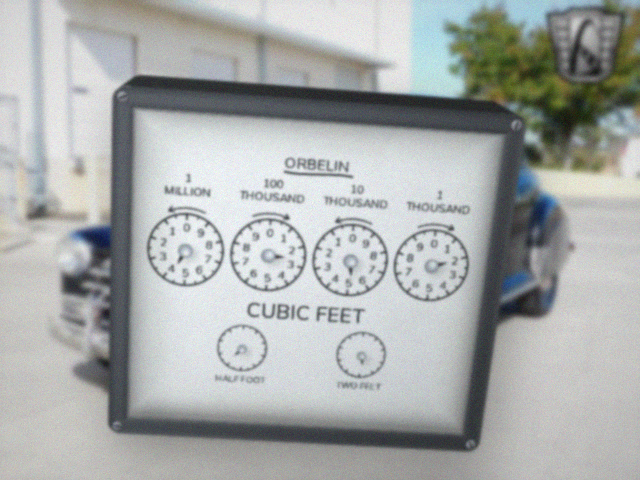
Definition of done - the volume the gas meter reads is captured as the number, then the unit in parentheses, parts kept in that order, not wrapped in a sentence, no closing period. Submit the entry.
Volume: 425200 (ft³)
